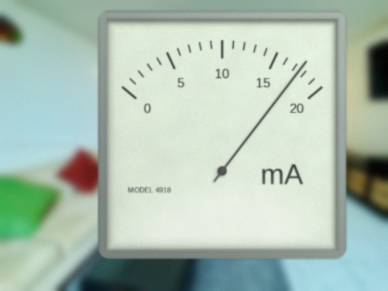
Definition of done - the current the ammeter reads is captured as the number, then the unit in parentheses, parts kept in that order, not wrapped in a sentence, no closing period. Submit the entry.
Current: 17.5 (mA)
